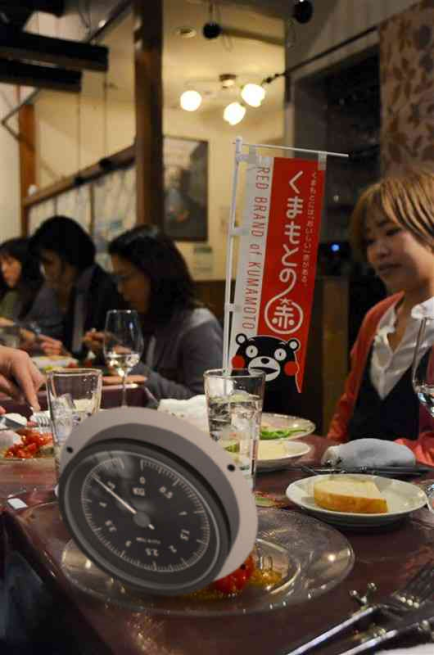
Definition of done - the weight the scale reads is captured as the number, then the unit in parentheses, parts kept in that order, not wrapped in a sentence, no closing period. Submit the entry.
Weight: 4.5 (kg)
